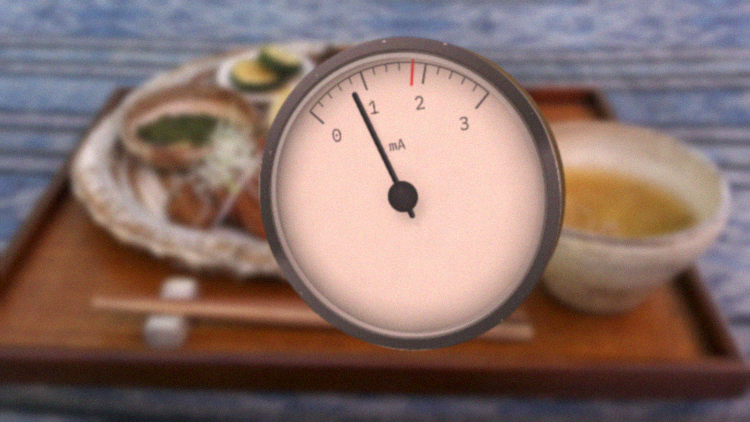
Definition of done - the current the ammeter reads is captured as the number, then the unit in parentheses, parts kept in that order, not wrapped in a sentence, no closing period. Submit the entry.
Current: 0.8 (mA)
